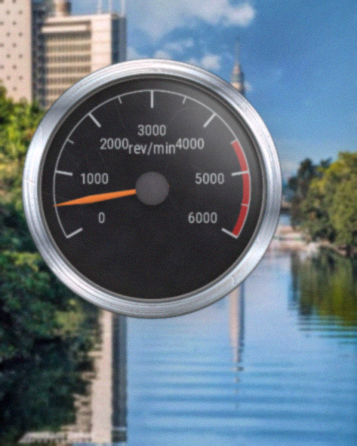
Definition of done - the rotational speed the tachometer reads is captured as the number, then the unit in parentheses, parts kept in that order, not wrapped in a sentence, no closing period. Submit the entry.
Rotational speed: 500 (rpm)
